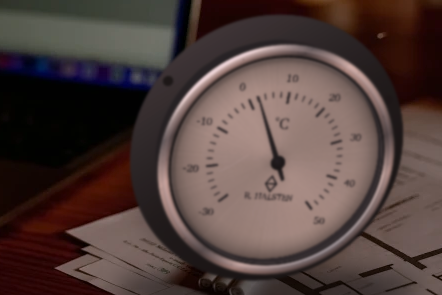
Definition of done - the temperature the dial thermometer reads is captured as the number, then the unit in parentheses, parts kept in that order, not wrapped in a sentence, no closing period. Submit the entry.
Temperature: 2 (°C)
